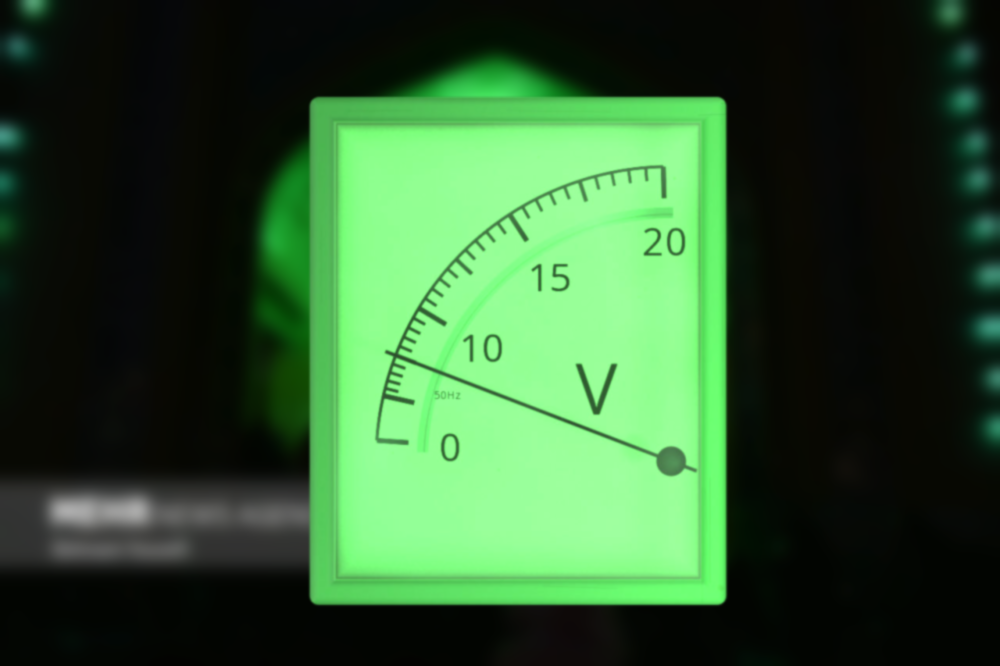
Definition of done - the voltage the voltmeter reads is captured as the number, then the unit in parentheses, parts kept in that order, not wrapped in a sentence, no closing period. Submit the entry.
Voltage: 7.5 (V)
